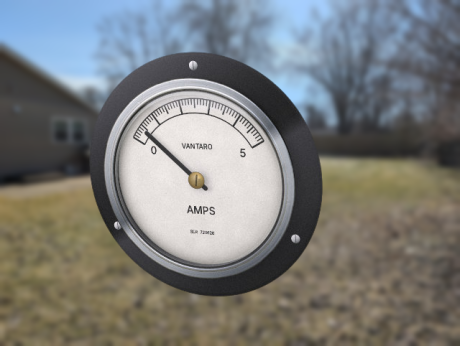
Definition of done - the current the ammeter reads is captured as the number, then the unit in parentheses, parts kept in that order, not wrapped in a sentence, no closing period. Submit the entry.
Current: 0.5 (A)
